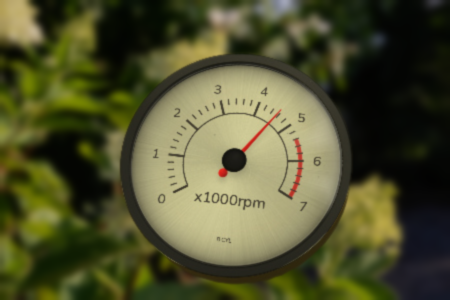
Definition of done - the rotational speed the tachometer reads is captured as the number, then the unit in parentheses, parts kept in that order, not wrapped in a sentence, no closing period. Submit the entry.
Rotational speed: 4600 (rpm)
